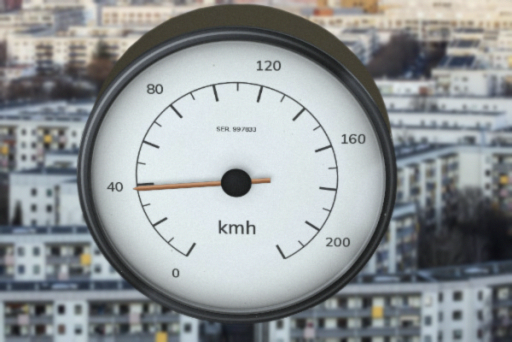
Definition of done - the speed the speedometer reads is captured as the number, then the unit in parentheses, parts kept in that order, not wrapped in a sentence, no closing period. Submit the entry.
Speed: 40 (km/h)
